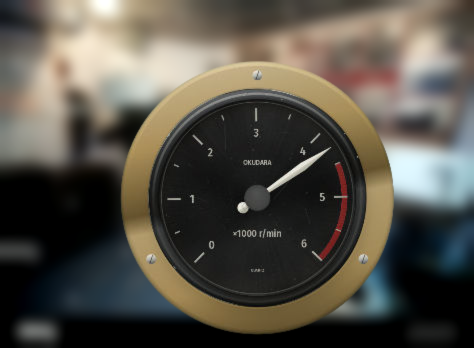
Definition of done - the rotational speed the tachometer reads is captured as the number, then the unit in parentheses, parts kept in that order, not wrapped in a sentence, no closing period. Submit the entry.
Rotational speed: 4250 (rpm)
